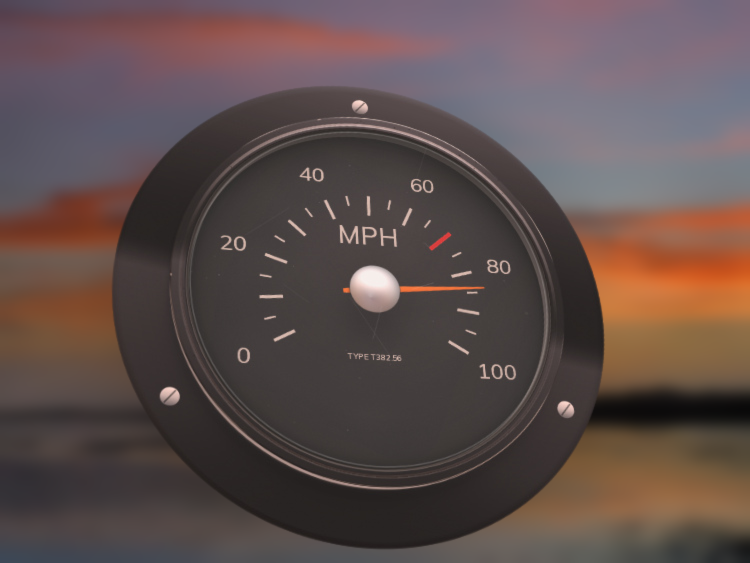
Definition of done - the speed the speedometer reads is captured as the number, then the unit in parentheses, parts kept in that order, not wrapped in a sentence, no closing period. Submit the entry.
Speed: 85 (mph)
